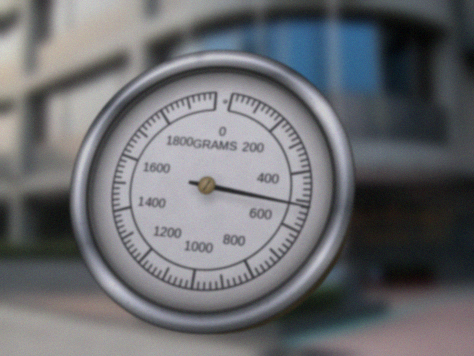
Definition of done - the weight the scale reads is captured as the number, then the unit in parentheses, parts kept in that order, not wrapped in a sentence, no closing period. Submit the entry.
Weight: 520 (g)
